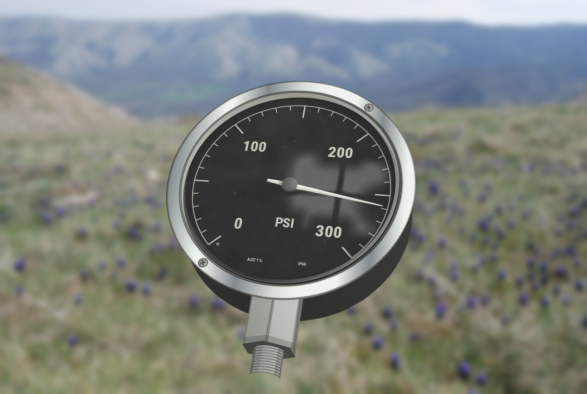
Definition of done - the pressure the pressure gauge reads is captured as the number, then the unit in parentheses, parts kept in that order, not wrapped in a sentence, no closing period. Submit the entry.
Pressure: 260 (psi)
